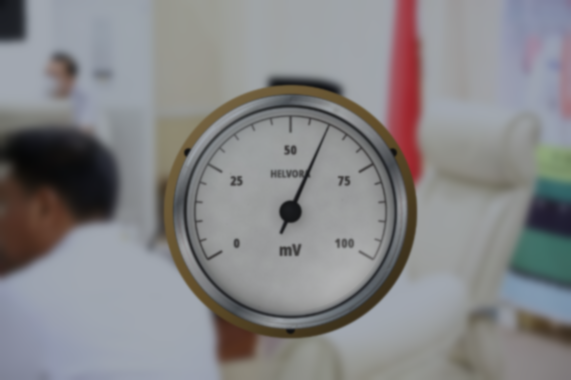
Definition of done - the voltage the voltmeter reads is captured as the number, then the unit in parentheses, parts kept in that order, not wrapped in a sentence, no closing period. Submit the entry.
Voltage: 60 (mV)
